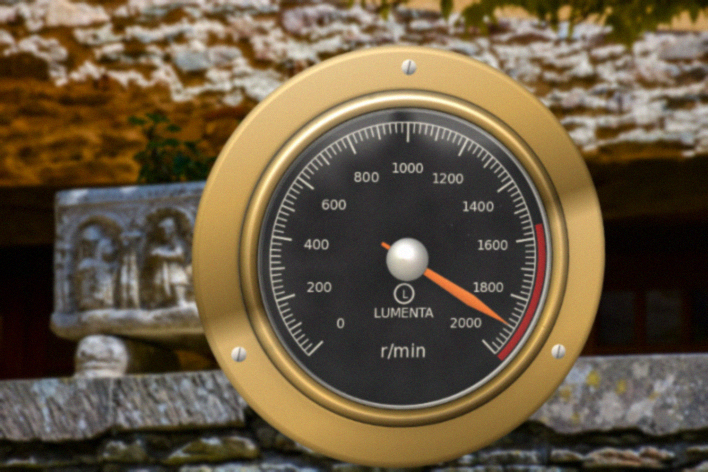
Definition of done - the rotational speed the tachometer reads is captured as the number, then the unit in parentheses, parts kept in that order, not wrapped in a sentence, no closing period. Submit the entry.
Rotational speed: 1900 (rpm)
